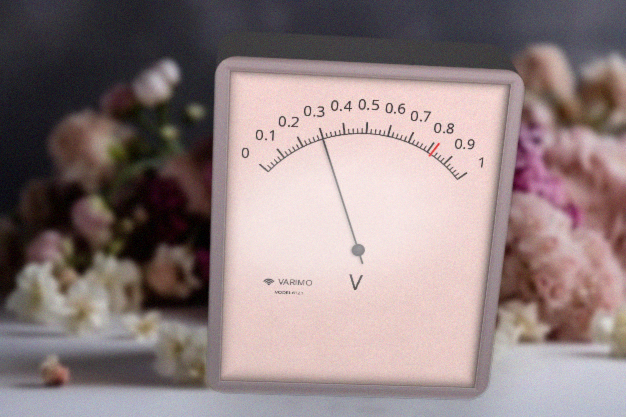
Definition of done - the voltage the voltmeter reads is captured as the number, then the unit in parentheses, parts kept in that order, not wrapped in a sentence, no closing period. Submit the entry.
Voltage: 0.3 (V)
